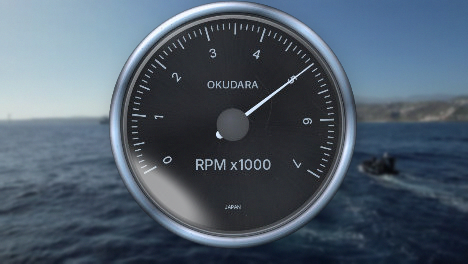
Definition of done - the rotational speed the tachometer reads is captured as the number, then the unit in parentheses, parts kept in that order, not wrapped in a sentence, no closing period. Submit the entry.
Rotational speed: 5000 (rpm)
